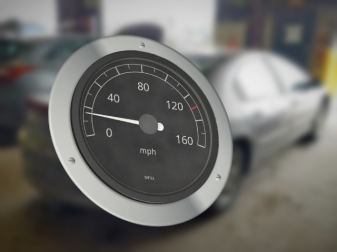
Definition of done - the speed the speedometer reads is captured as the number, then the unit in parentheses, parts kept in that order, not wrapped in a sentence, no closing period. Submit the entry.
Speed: 15 (mph)
